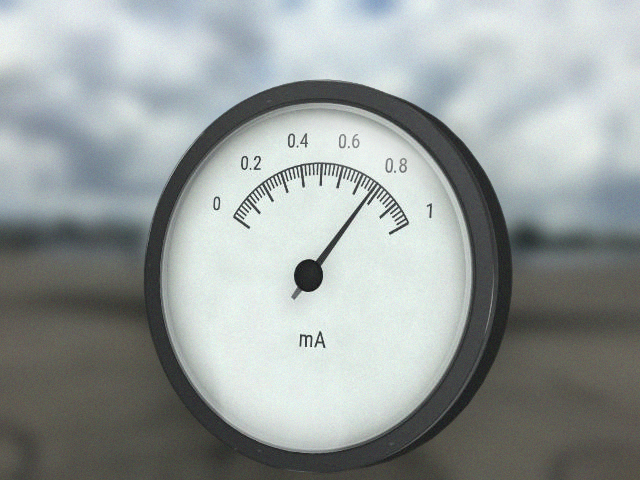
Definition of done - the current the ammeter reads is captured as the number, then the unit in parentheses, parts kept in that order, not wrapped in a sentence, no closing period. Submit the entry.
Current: 0.8 (mA)
